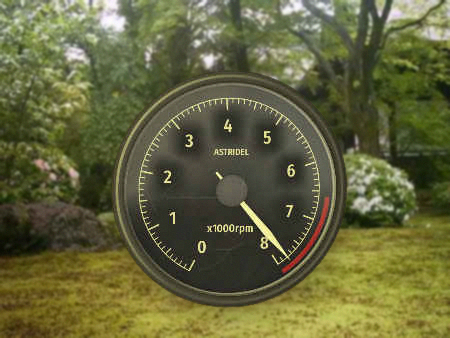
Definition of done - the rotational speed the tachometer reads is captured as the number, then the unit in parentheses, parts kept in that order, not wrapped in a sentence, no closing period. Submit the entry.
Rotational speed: 7800 (rpm)
